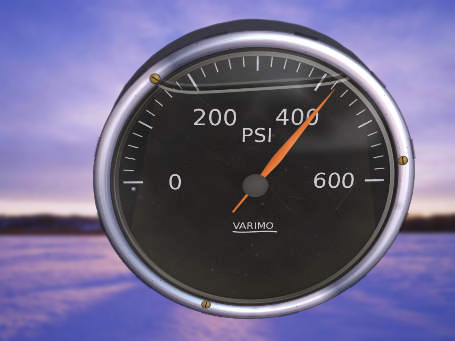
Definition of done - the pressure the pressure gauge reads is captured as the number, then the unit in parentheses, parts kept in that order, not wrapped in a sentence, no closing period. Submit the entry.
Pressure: 420 (psi)
